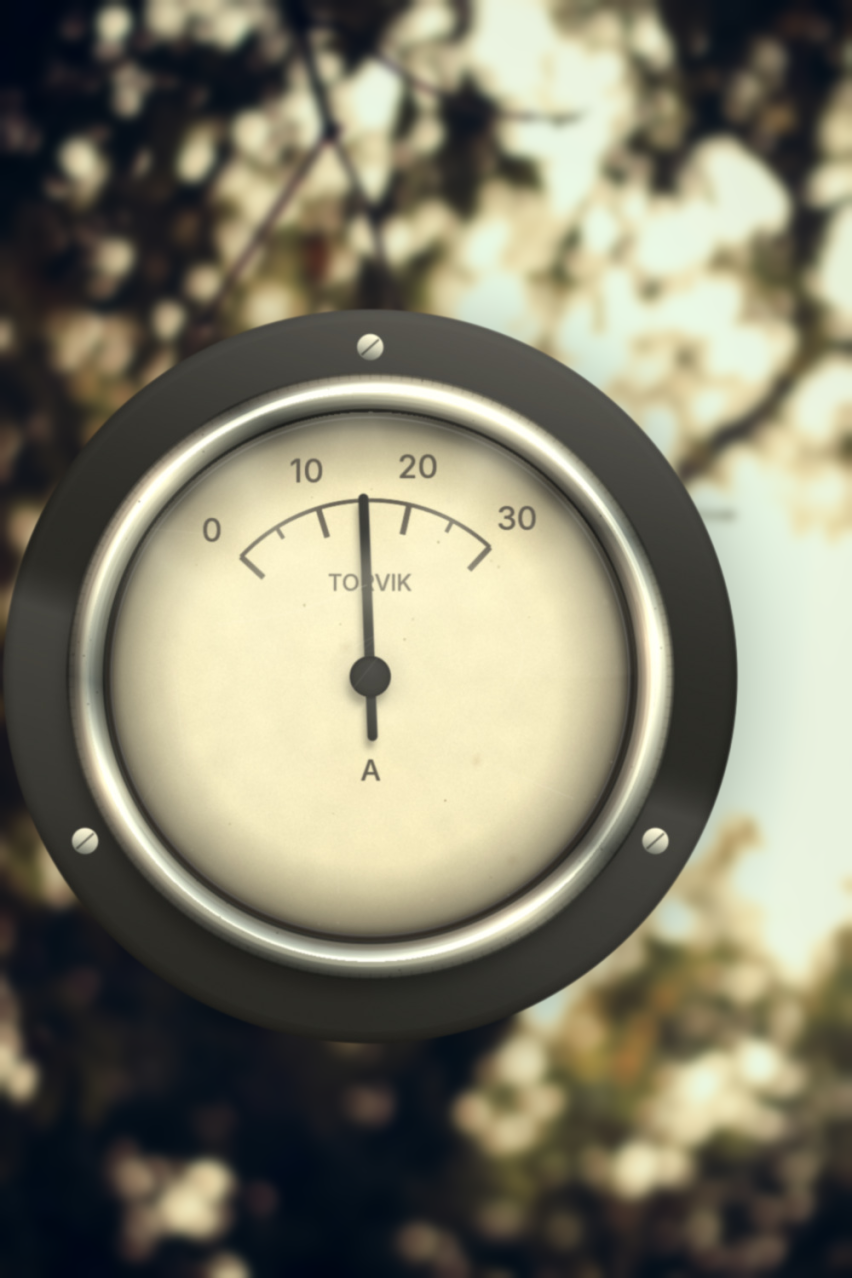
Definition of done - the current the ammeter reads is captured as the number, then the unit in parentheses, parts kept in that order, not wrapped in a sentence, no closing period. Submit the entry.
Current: 15 (A)
